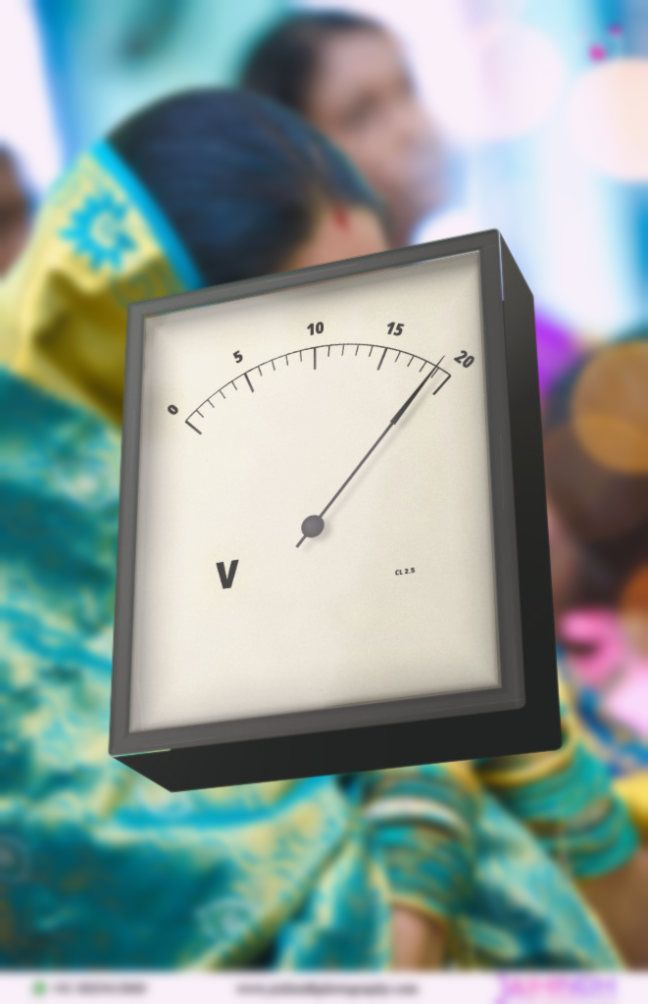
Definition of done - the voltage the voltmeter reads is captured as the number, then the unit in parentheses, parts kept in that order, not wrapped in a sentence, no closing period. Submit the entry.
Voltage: 19 (V)
